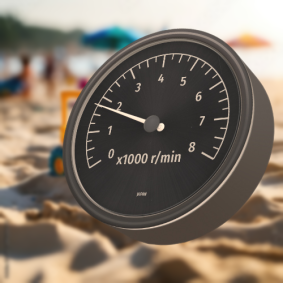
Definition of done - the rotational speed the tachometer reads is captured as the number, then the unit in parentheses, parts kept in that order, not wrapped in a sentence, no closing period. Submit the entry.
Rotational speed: 1750 (rpm)
